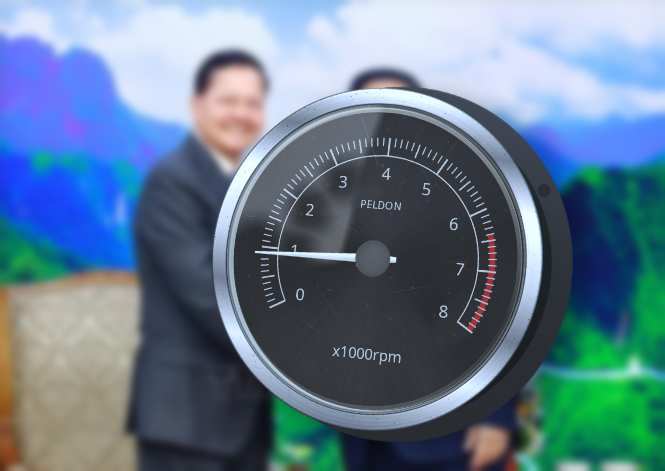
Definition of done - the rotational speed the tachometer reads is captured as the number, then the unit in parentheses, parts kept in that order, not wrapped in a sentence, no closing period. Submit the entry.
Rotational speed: 900 (rpm)
